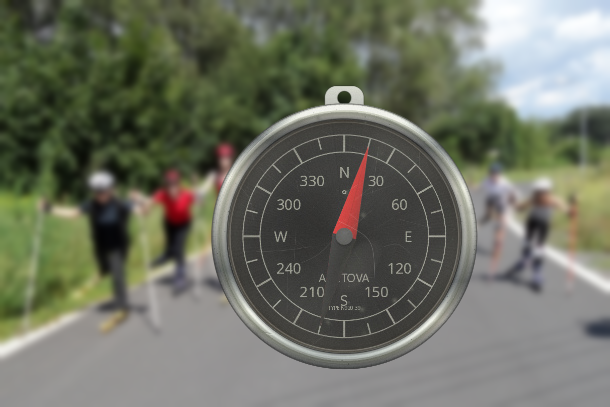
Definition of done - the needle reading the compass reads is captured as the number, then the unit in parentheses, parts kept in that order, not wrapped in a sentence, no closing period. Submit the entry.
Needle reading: 15 (°)
